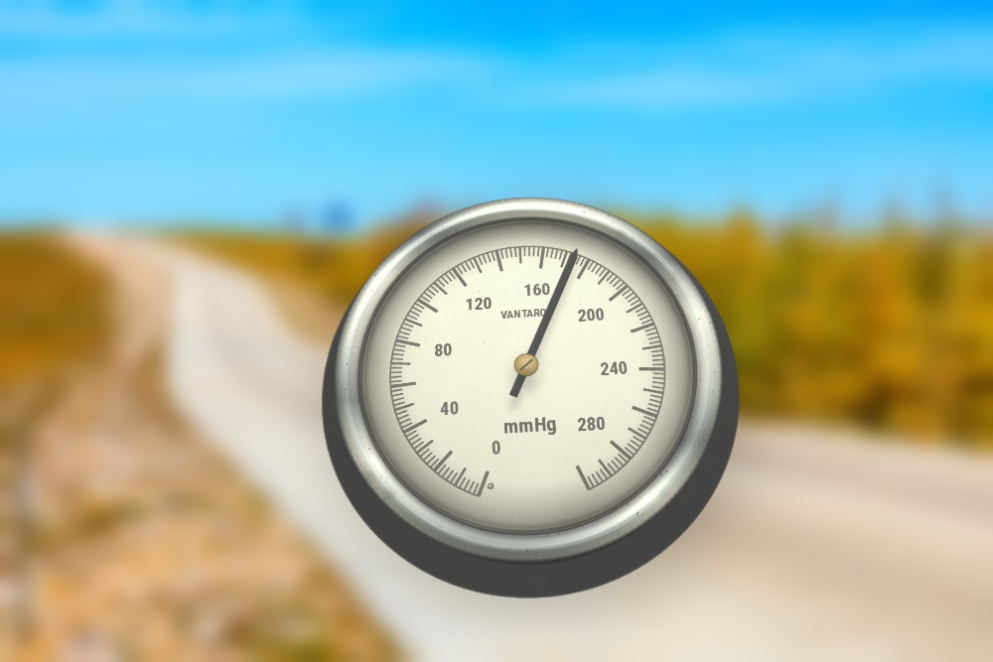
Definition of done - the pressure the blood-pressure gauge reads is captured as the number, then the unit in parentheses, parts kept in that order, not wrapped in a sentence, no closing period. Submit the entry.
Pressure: 174 (mmHg)
